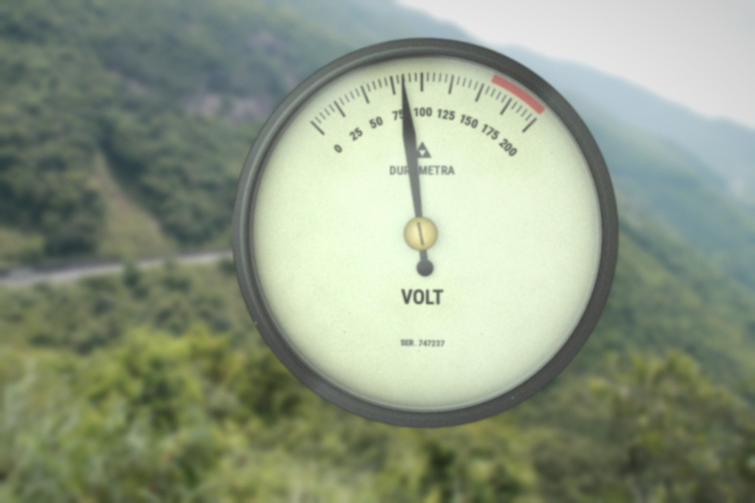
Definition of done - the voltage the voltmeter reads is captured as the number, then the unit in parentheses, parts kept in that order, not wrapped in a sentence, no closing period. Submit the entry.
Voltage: 85 (V)
